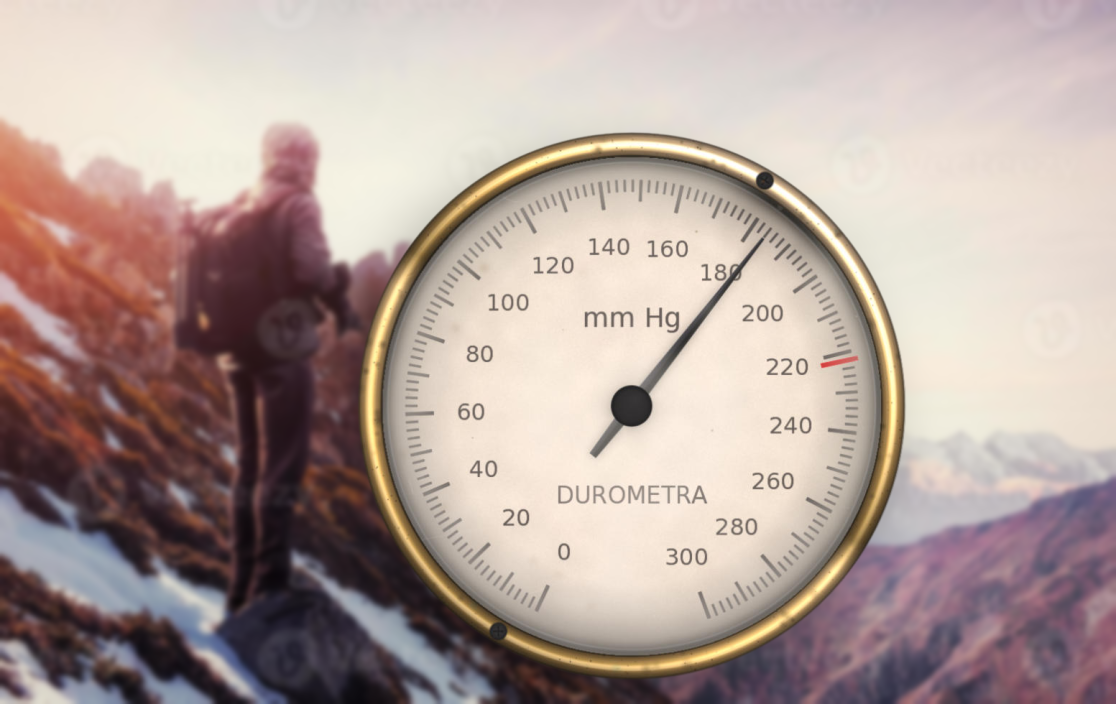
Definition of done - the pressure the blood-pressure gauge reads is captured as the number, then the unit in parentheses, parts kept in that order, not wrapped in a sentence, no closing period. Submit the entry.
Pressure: 184 (mmHg)
